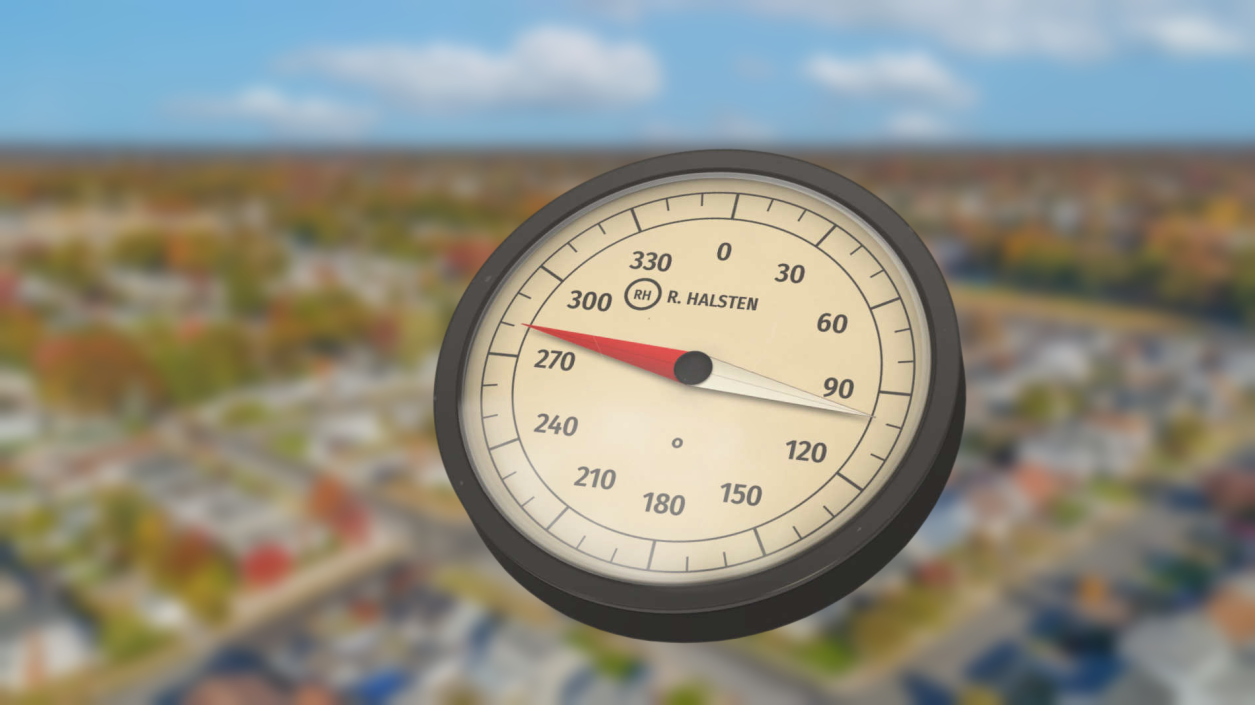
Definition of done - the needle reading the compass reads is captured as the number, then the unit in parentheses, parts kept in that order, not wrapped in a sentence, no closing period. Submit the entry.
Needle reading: 280 (°)
